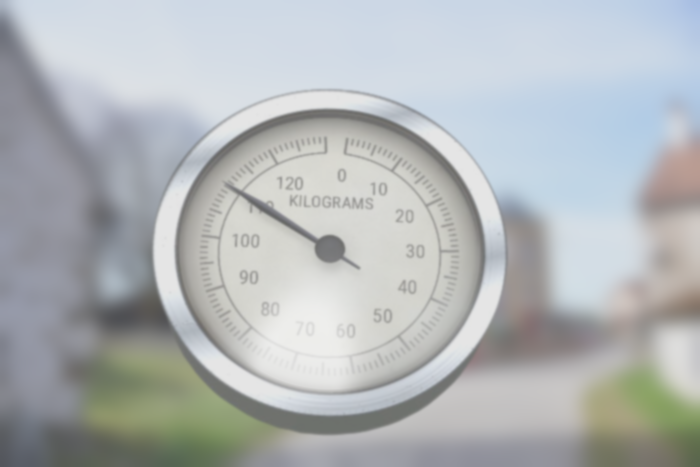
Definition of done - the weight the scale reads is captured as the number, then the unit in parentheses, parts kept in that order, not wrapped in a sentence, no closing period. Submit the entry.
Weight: 110 (kg)
